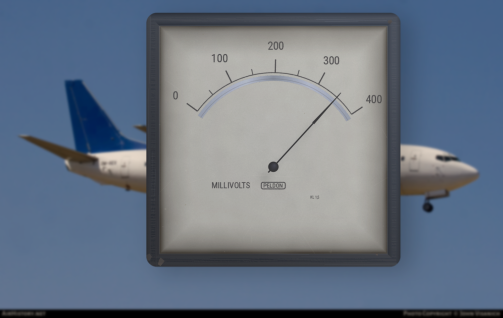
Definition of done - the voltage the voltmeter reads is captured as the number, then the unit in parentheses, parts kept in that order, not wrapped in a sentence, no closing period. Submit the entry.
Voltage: 350 (mV)
